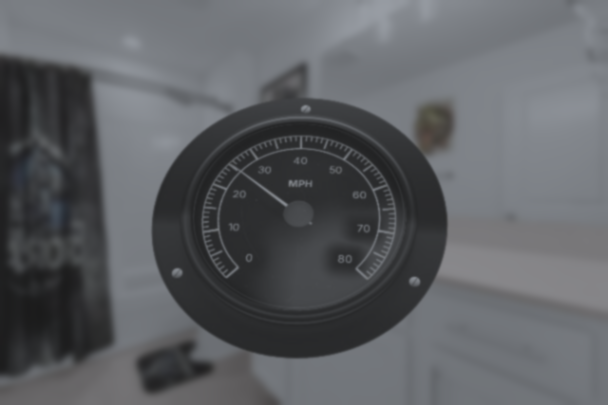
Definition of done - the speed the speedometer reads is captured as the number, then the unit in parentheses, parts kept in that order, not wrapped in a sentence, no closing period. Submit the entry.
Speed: 25 (mph)
